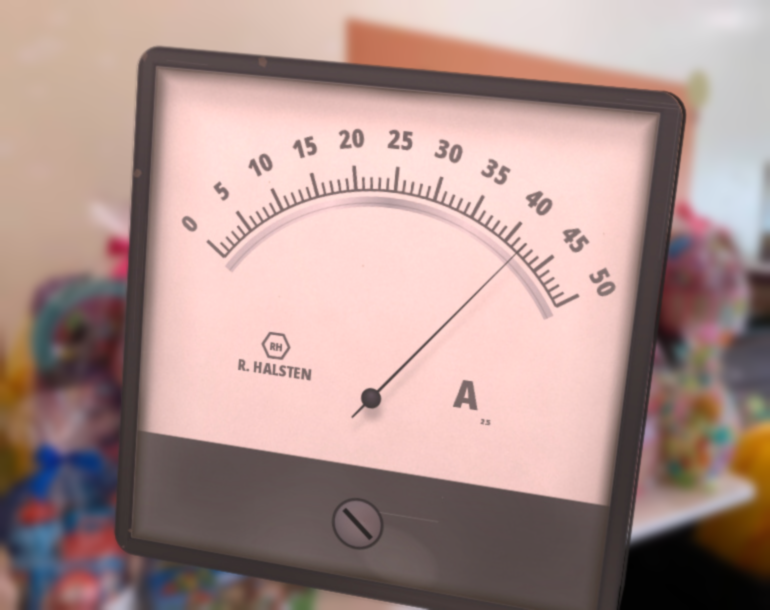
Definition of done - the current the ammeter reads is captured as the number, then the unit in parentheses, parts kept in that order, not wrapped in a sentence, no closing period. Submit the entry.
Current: 42 (A)
